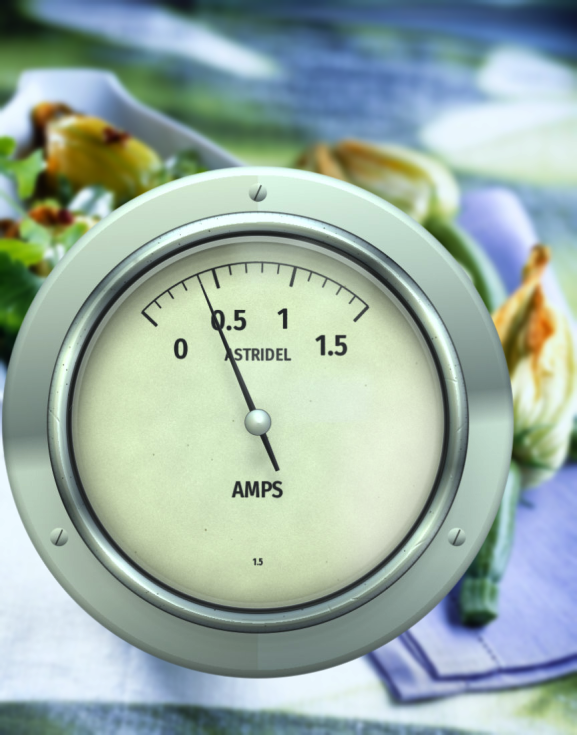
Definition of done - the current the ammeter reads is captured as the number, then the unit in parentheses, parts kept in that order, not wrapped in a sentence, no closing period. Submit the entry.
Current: 0.4 (A)
